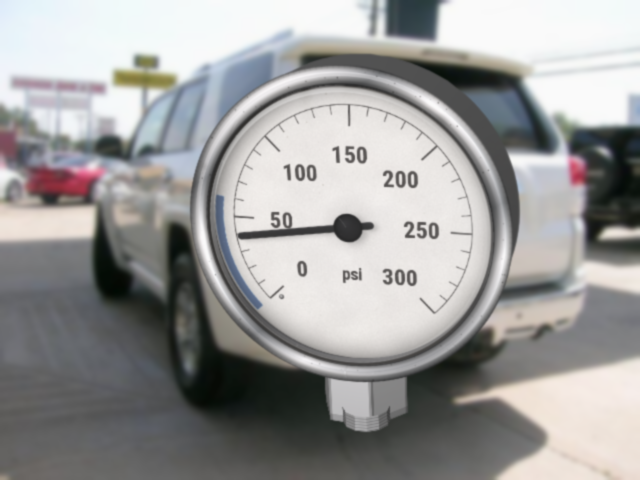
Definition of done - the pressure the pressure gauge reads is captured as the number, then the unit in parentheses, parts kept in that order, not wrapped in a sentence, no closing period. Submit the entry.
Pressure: 40 (psi)
